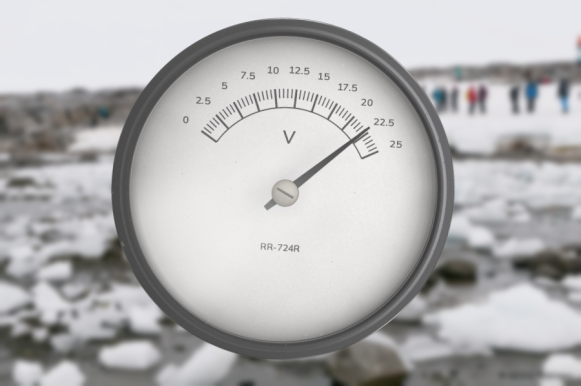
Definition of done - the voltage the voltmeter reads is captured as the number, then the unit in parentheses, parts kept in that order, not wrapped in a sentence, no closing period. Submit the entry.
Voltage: 22 (V)
